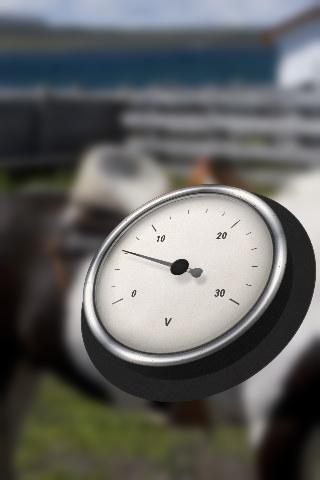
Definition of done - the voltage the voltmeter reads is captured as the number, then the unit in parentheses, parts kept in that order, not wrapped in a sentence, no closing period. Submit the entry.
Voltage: 6 (V)
